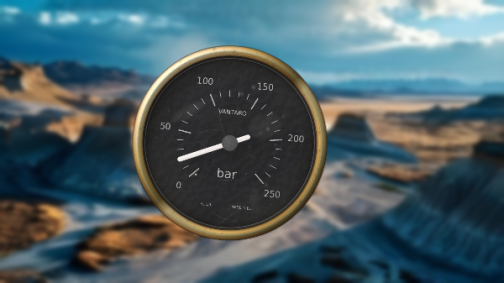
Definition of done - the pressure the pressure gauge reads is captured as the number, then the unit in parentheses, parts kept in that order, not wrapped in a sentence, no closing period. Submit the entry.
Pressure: 20 (bar)
